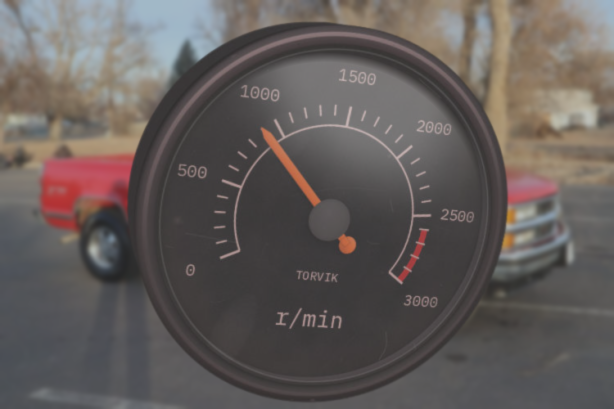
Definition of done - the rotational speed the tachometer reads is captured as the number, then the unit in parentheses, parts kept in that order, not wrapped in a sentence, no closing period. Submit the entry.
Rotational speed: 900 (rpm)
